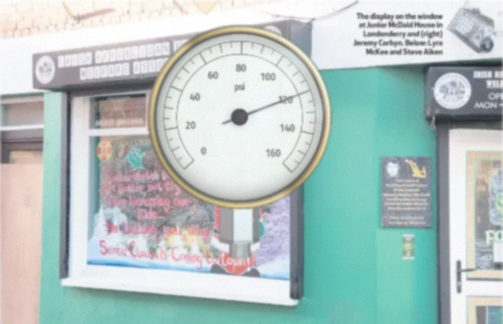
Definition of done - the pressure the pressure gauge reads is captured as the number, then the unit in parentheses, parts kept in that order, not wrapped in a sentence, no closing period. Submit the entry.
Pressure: 120 (psi)
